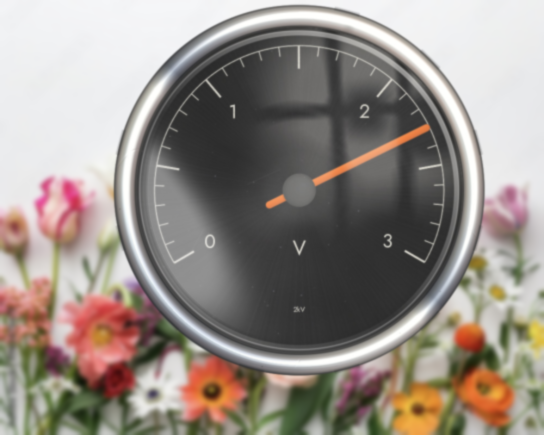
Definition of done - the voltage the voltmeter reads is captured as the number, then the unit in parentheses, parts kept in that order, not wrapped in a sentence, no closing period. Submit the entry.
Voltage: 2.3 (V)
